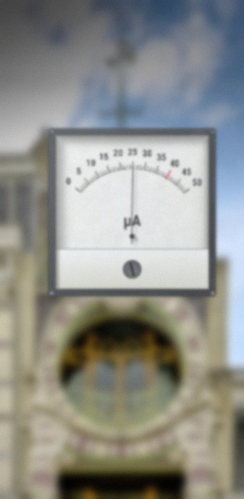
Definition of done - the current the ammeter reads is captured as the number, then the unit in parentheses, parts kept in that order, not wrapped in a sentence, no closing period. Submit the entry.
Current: 25 (µA)
